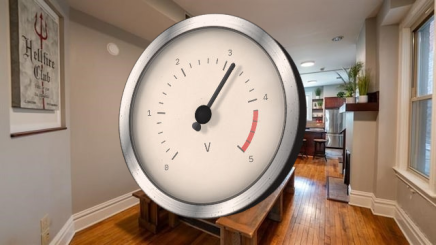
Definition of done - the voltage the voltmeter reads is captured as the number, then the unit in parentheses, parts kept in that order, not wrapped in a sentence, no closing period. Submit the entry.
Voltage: 3.2 (V)
